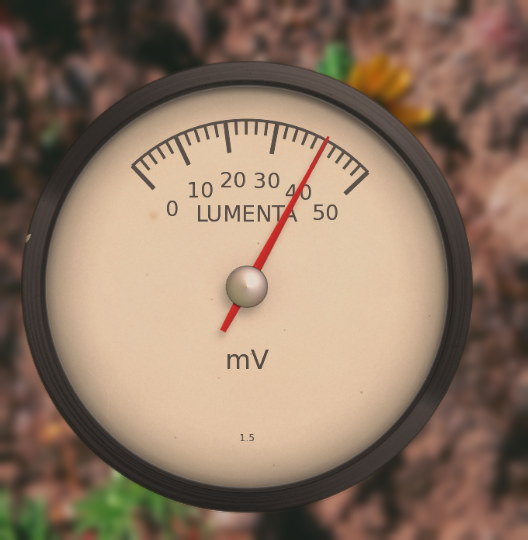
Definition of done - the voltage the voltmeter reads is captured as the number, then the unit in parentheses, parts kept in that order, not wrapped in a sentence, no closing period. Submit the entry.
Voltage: 40 (mV)
